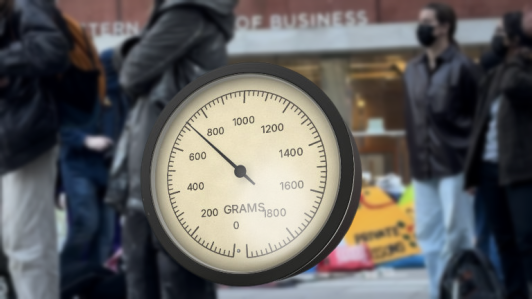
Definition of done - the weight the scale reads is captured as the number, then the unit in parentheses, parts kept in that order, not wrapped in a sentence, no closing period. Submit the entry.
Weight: 720 (g)
